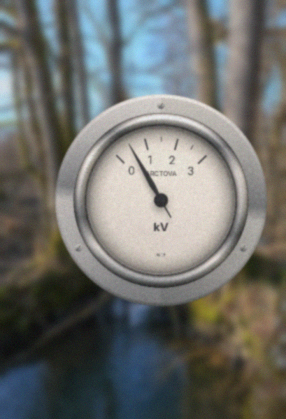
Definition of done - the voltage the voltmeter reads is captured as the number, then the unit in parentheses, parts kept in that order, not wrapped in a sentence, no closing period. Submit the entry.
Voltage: 0.5 (kV)
